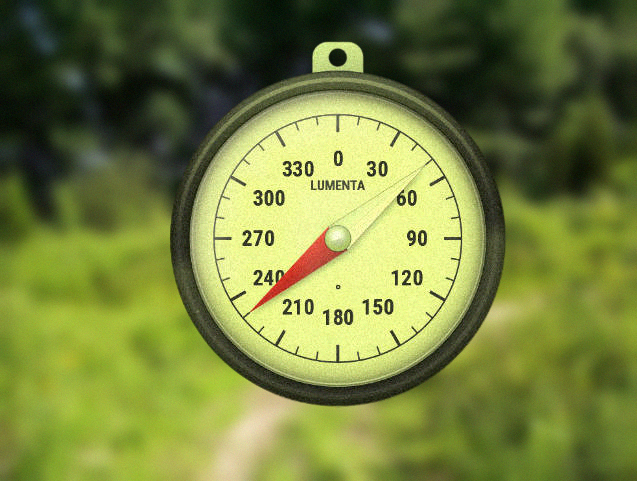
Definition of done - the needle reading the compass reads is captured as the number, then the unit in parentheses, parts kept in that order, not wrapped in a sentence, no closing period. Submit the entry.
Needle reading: 230 (°)
